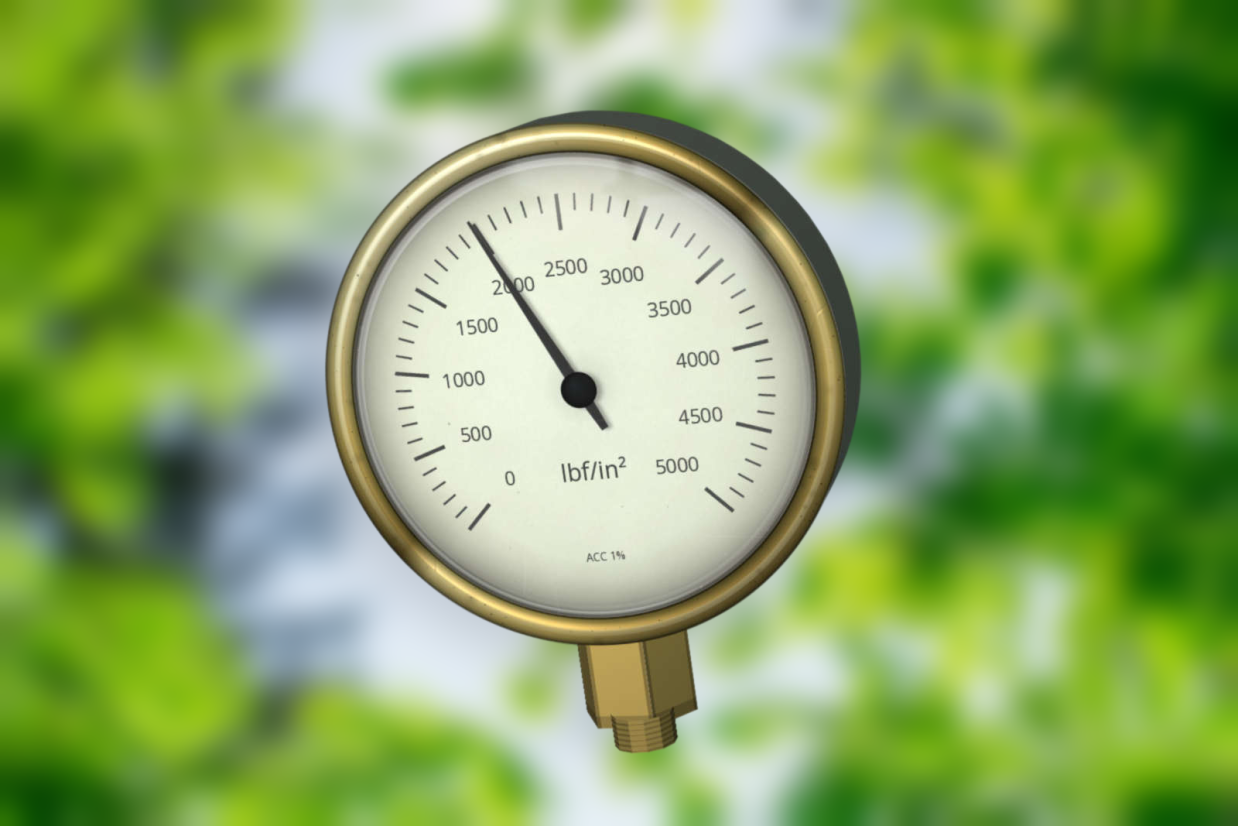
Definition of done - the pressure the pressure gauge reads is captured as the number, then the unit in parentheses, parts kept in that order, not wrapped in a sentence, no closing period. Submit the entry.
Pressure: 2000 (psi)
